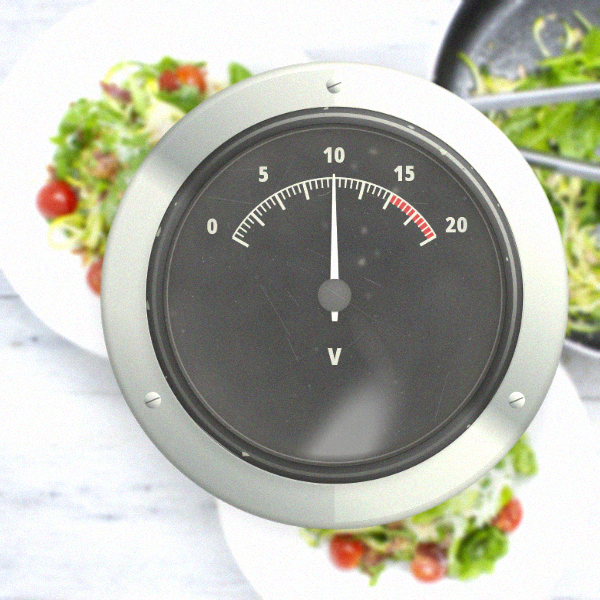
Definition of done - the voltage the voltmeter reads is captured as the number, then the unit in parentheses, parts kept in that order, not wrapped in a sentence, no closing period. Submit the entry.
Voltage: 10 (V)
